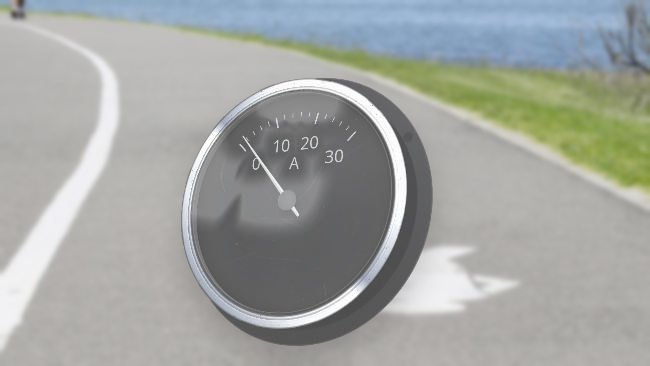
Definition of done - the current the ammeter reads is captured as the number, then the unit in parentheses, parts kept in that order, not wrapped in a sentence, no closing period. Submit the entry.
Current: 2 (A)
